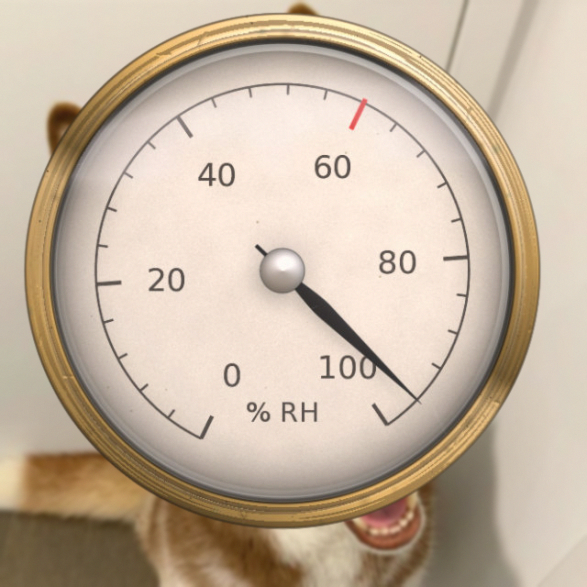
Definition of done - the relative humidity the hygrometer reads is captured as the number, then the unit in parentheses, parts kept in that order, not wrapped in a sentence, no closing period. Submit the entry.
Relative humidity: 96 (%)
